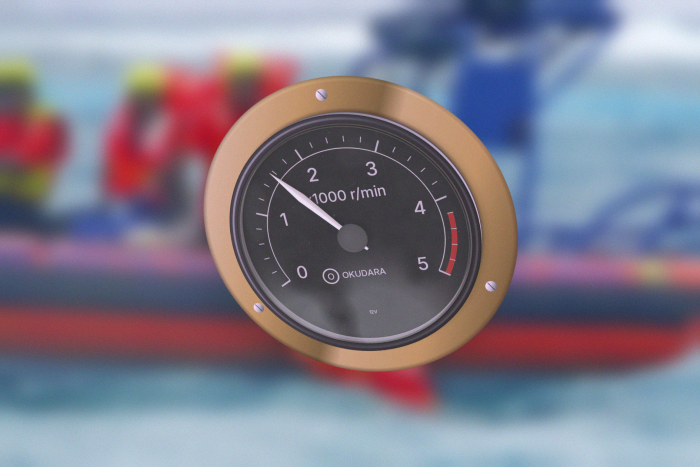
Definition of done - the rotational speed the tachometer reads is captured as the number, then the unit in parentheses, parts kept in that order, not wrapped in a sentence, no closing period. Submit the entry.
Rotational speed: 1600 (rpm)
